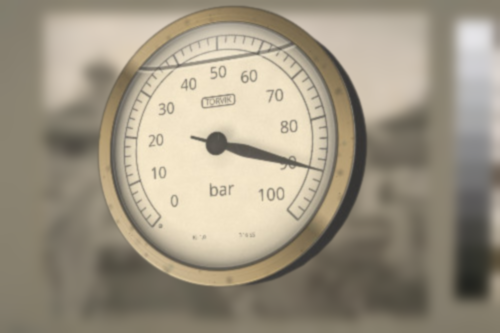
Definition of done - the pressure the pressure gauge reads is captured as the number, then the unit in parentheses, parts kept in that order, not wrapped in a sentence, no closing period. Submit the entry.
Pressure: 90 (bar)
